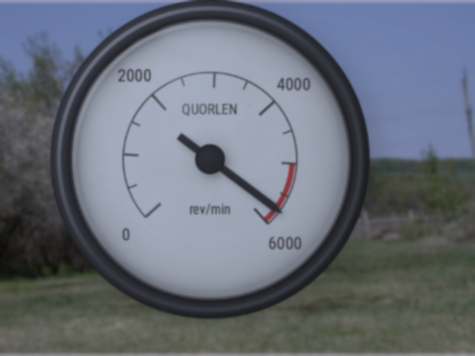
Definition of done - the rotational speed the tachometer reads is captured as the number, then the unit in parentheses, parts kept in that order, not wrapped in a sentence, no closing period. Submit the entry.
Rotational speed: 5750 (rpm)
